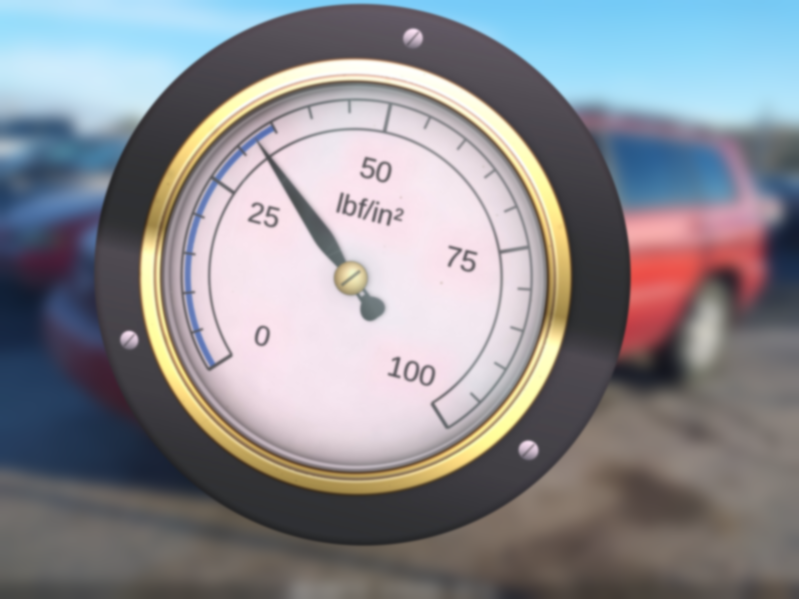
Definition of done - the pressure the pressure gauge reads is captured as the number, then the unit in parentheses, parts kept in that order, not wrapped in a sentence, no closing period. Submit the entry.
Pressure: 32.5 (psi)
